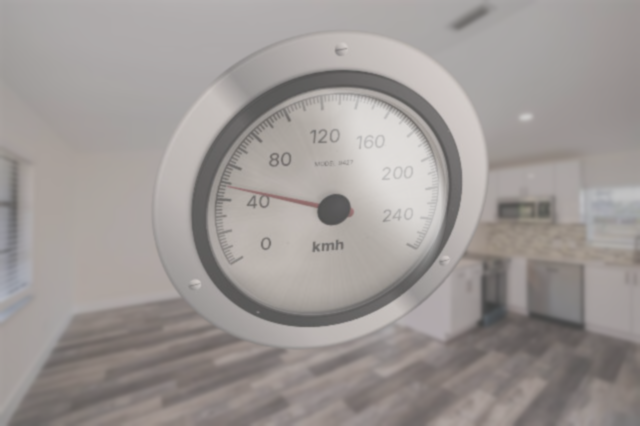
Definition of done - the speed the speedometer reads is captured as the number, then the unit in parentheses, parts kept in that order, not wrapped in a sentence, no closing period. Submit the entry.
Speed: 50 (km/h)
